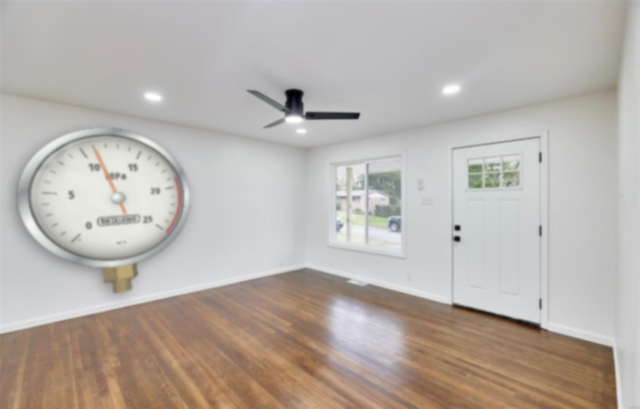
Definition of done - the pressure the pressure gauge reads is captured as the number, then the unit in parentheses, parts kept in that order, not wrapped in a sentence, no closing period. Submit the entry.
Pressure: 11 (MPa)
